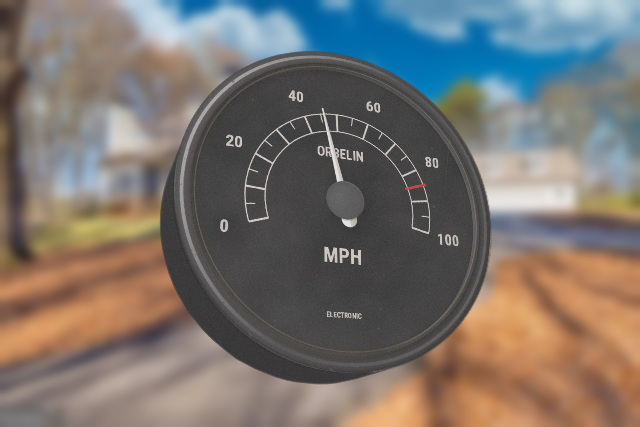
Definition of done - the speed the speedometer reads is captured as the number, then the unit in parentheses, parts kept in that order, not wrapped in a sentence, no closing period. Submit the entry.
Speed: 45 (mph)
